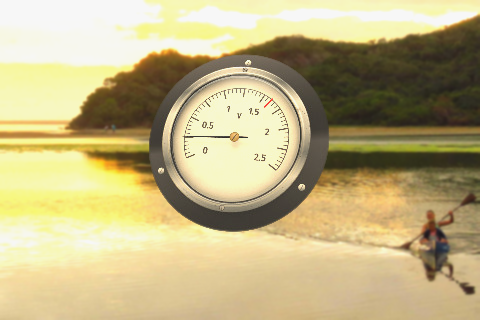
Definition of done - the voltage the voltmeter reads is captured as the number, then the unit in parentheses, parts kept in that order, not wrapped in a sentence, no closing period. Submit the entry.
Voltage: 0.25 (V)
